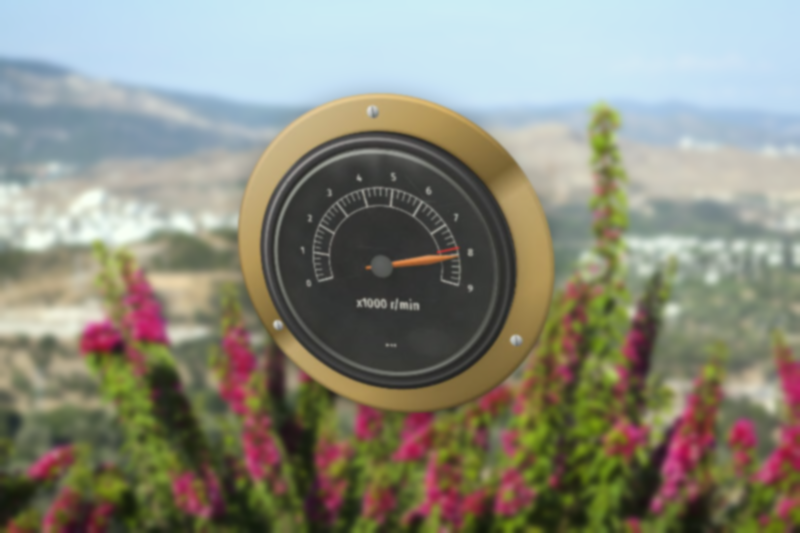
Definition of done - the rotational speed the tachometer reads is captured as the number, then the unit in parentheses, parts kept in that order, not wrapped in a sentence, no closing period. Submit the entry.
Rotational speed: 8000 (rpm)
